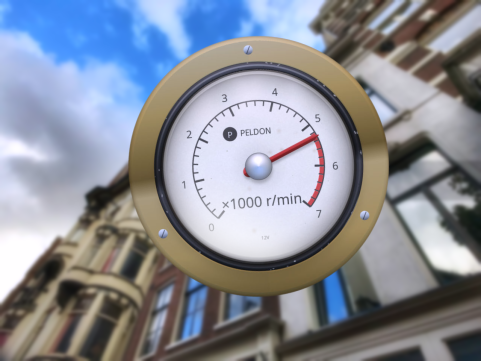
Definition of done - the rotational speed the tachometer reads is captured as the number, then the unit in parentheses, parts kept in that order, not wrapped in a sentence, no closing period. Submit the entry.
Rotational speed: 5300 (rpm)
